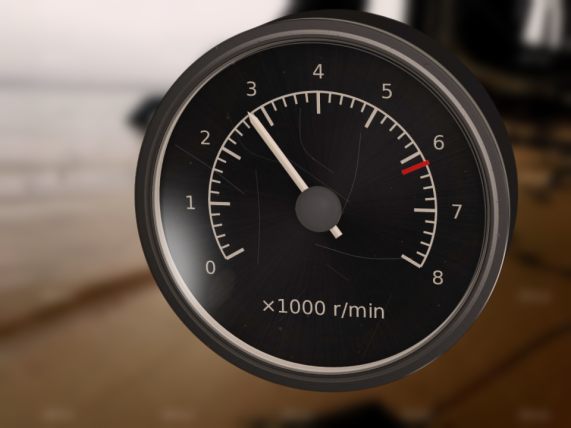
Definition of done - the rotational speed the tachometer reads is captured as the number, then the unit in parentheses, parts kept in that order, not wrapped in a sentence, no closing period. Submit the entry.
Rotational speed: 2800 (rpm)
